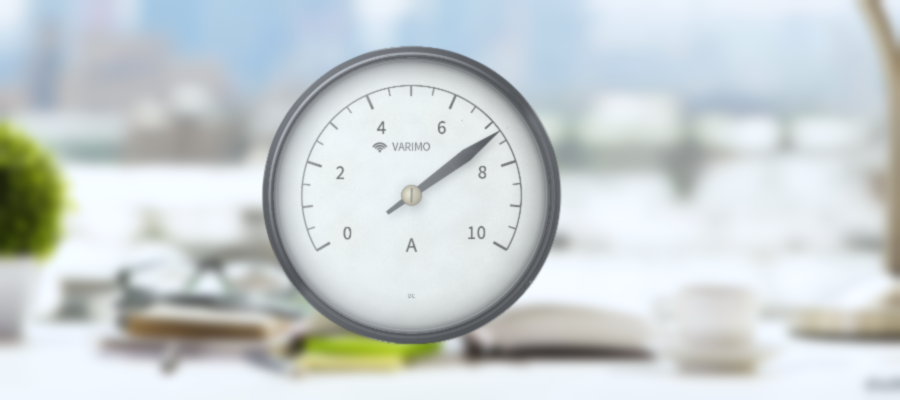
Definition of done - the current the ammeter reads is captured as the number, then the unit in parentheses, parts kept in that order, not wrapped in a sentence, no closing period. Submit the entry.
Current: 7.25 (A)
